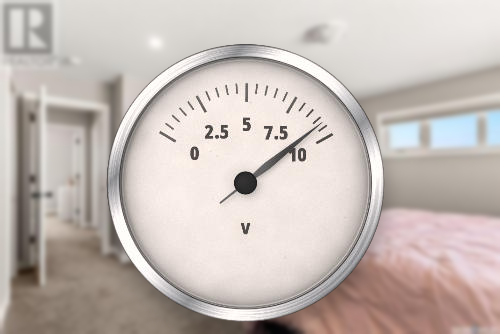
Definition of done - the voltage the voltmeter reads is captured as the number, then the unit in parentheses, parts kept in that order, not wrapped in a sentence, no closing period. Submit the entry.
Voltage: 9.25 (V)
